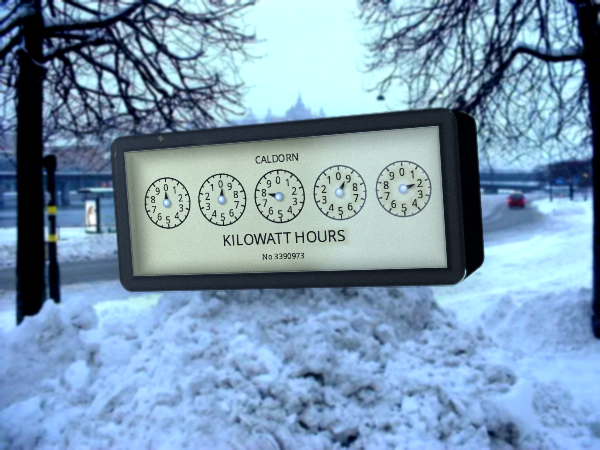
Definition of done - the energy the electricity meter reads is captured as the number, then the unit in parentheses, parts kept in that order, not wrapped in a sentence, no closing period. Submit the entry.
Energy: 99792 (kWh)
